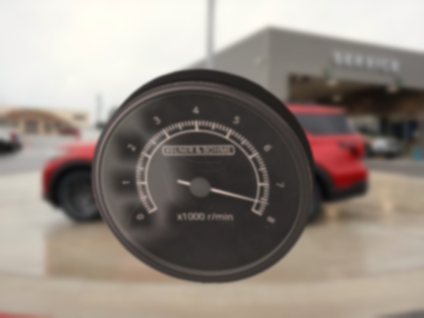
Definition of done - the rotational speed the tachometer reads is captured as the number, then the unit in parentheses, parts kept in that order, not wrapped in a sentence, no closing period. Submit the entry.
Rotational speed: 7500 (rpm)
